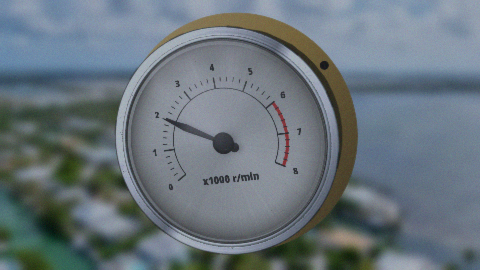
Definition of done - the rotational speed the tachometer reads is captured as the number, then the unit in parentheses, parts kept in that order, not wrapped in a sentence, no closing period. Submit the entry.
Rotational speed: 2000 (rpm)
